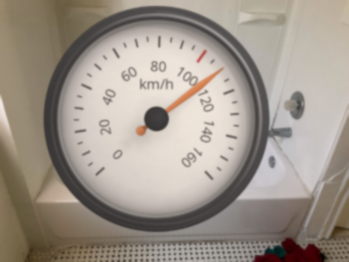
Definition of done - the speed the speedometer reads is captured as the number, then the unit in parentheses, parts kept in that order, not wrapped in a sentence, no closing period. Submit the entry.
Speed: 110 (km/h)
